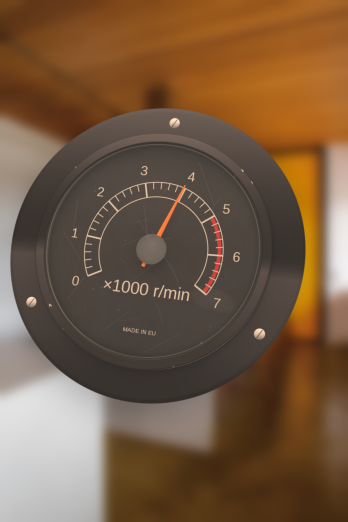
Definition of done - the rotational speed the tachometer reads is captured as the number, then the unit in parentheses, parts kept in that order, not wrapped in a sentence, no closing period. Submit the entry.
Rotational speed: 4000 (rpm)
